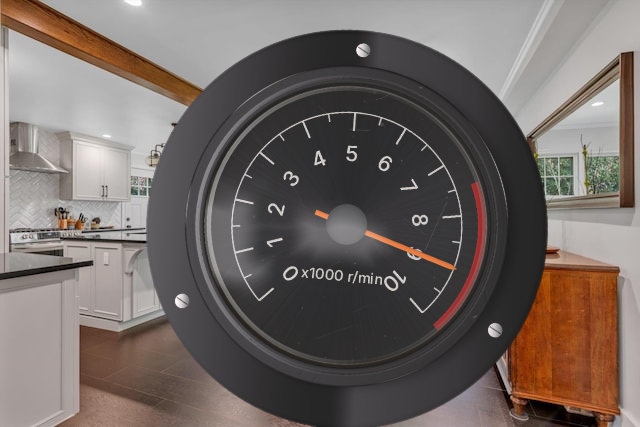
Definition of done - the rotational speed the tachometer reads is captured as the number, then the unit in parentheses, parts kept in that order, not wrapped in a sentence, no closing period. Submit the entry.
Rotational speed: 9000 (rpm)
